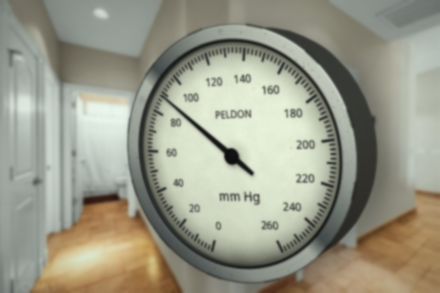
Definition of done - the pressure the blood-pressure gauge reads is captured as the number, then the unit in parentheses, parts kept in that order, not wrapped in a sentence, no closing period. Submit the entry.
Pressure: 90 (mmHg)
